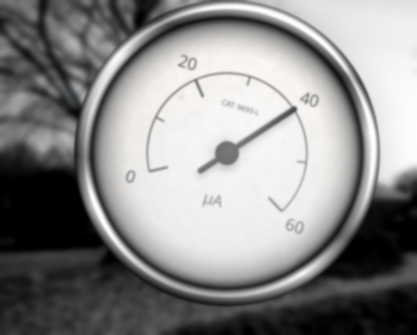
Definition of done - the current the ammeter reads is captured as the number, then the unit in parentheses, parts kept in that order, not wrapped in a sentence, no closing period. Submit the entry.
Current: 40 (µA)
